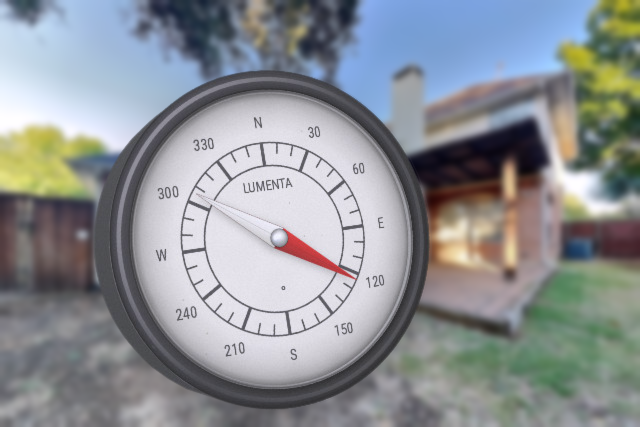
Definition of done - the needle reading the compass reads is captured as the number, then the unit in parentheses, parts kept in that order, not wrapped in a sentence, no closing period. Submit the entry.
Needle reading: 125 (°)
